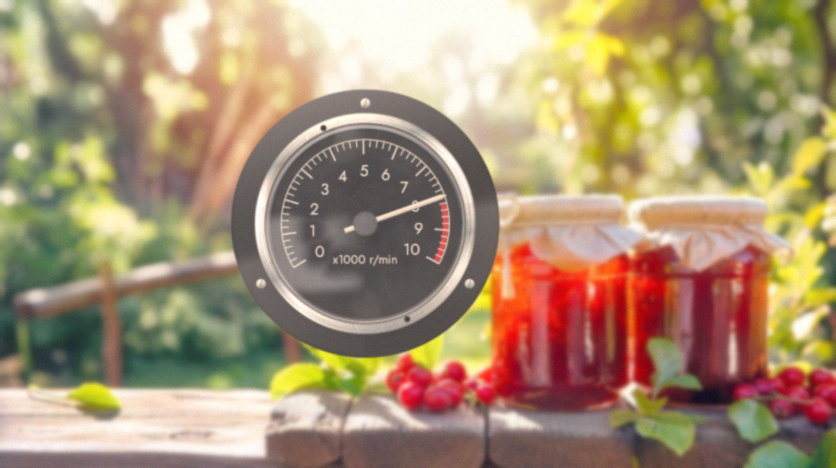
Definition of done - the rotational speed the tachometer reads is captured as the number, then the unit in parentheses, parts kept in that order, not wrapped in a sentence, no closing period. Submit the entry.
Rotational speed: 8000 (rpm)
